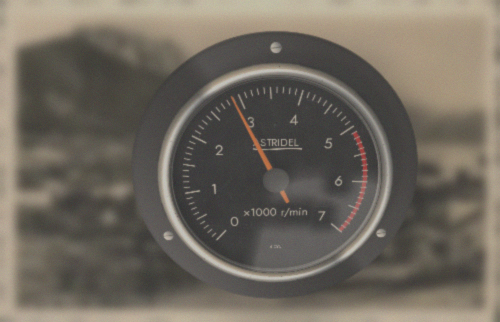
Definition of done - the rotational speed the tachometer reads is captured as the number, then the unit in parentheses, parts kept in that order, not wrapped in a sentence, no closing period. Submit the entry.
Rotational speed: 2900 (rpm)
